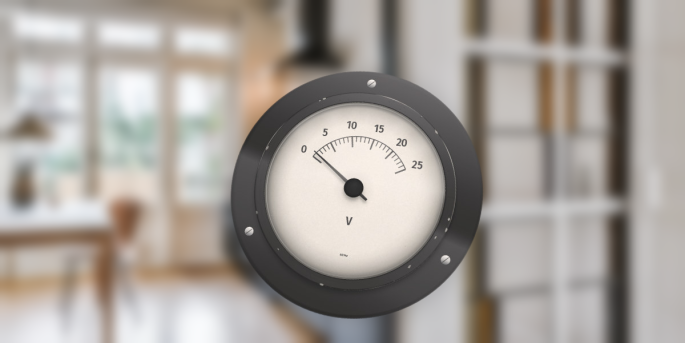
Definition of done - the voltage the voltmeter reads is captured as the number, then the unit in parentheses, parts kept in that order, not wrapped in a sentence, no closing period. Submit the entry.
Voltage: 1 (V)
